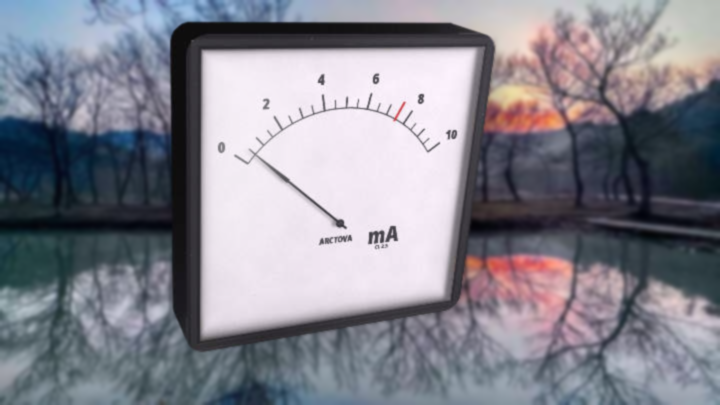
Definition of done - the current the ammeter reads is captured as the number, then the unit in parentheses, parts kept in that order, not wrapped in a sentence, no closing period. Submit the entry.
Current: 0.5 (mA)
